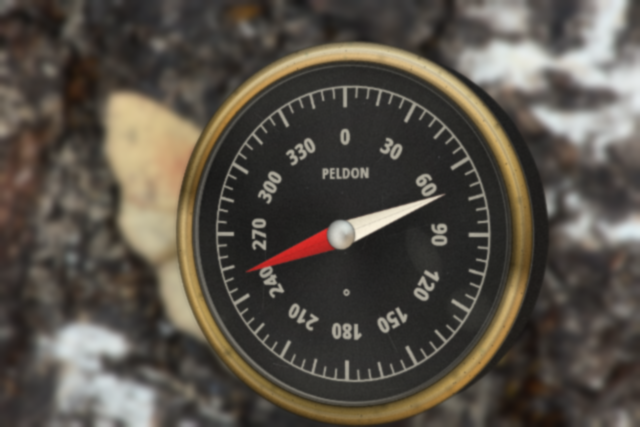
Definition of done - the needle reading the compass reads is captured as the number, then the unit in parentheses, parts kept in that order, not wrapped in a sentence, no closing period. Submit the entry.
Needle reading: 250 (°)
